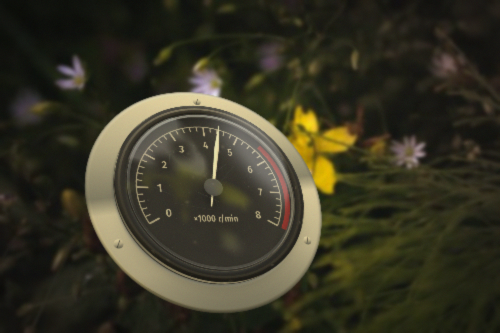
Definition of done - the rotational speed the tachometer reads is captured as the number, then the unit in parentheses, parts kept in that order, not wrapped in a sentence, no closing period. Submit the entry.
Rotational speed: 4400 (rpm)
